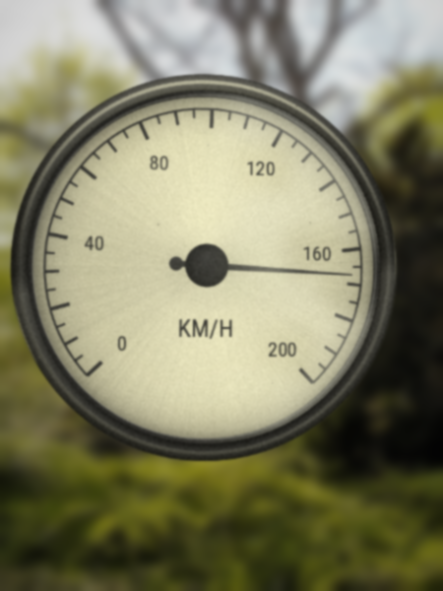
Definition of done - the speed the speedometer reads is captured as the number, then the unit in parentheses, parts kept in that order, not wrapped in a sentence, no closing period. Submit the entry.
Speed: 167.5 (km/h)
